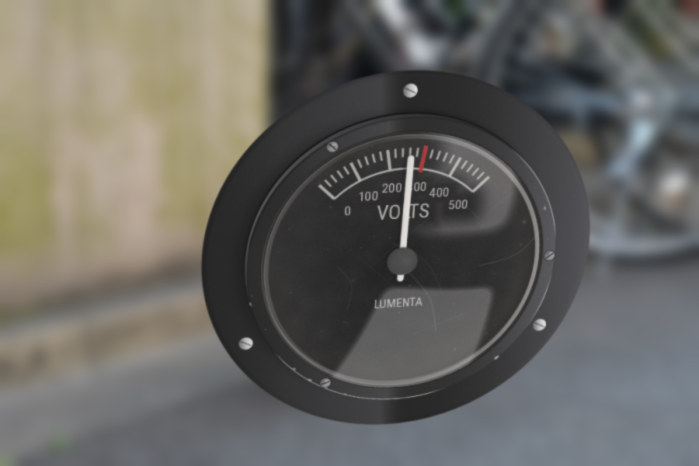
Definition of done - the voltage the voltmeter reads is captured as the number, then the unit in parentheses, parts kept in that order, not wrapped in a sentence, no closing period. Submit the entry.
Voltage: 260 (V)
